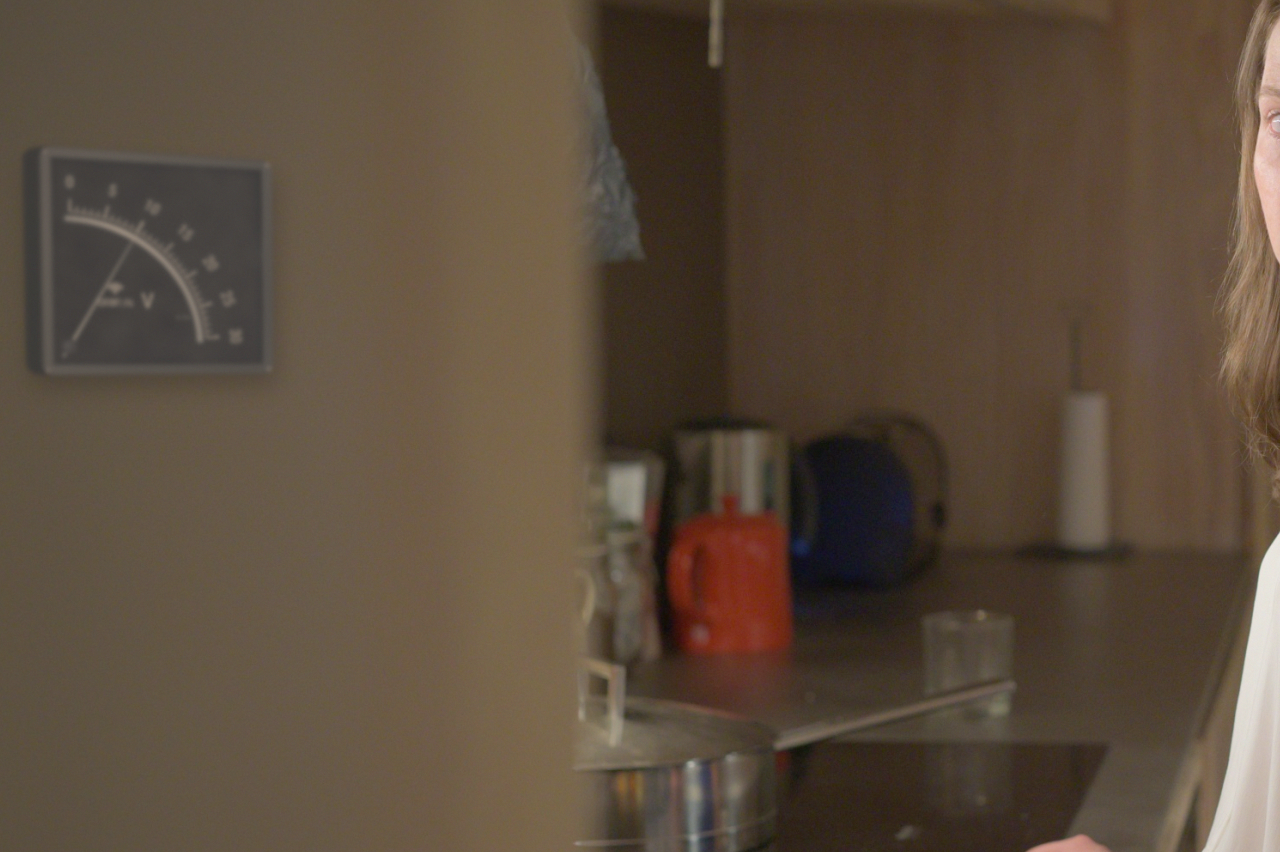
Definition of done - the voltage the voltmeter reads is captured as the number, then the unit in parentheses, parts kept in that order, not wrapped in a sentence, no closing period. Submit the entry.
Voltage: 10 (V)
